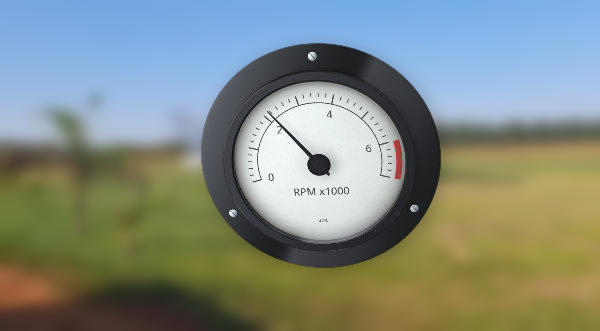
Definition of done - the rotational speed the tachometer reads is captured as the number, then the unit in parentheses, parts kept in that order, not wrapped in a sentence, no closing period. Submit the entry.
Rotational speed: 2200 (rpm)
